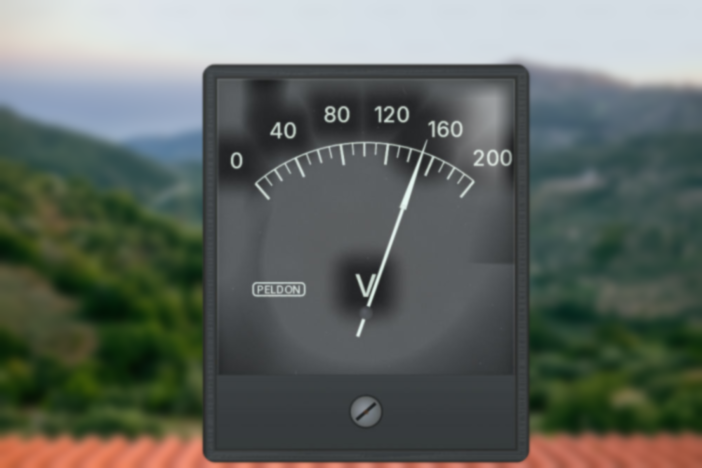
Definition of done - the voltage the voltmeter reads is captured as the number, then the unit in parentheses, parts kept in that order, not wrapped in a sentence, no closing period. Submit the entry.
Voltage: 150 (V)
